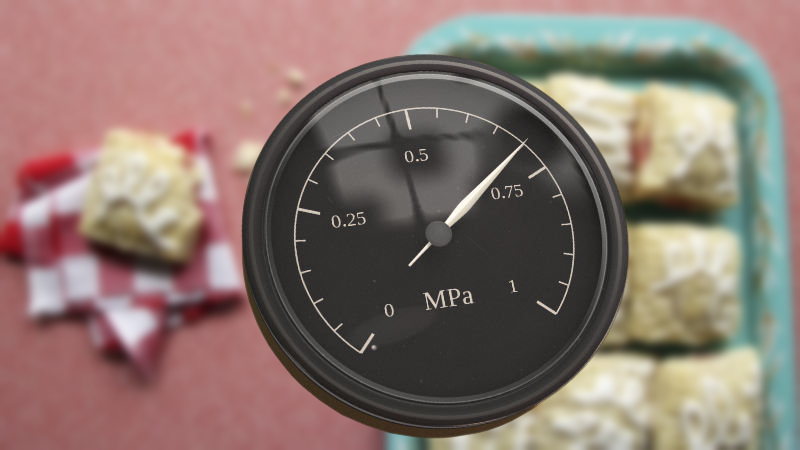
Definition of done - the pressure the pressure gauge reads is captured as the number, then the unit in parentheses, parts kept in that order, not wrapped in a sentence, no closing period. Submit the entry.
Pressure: 0.7 (MPa)
